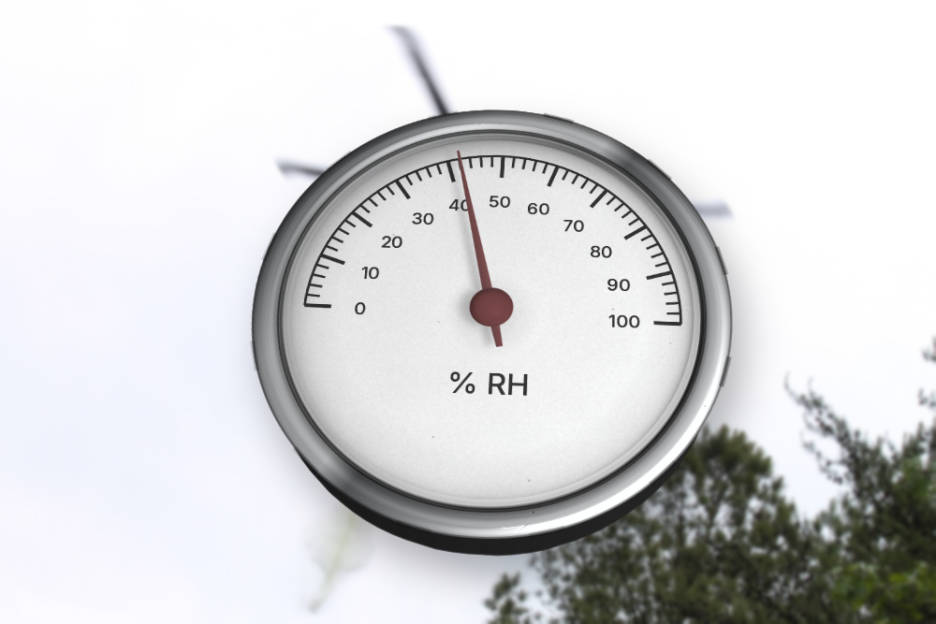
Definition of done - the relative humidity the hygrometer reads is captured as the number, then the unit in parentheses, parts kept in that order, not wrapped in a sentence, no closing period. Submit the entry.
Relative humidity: 42 (%)
